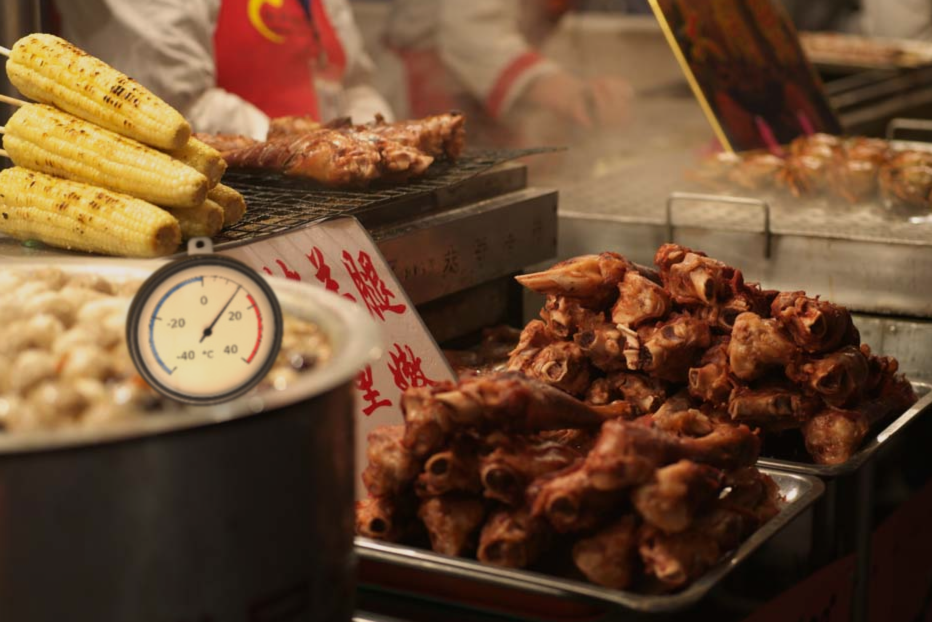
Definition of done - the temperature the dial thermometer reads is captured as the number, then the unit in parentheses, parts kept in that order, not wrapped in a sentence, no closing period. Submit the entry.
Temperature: 12 (°C)
